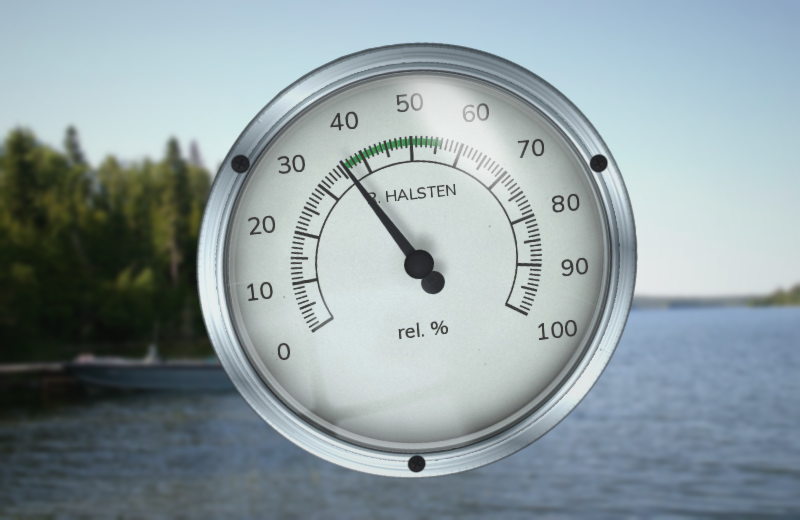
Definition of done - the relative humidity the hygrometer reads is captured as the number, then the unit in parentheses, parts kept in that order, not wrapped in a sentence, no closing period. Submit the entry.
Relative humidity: 36 (%)
